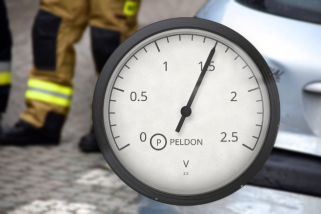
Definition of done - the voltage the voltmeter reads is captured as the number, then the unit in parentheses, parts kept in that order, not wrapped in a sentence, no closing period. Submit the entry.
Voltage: 1.5 (V)
